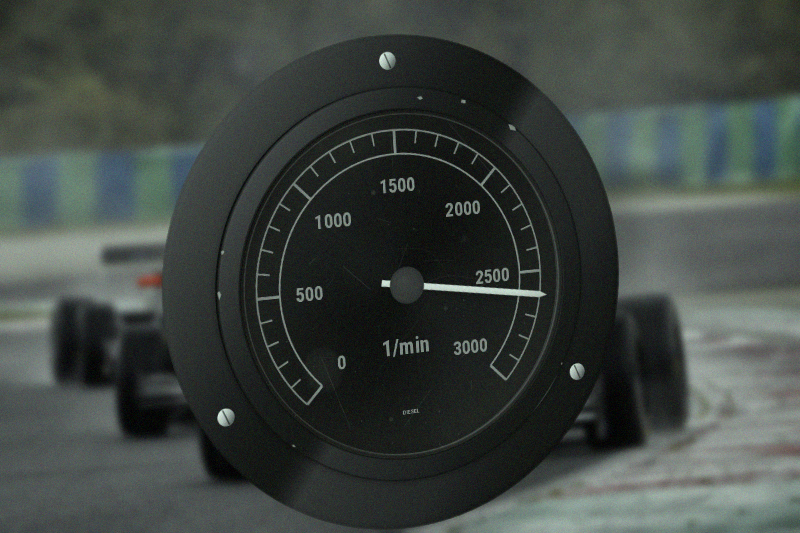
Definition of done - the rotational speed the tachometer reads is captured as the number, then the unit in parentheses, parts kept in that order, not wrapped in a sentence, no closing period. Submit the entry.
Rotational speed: 2600 (rpm)
